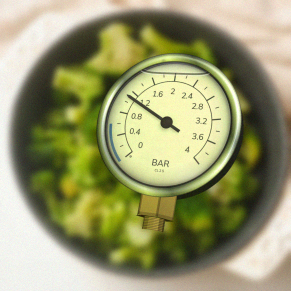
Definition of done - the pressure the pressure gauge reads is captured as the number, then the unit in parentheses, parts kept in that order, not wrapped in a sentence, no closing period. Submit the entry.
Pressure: 1.1 (bar)
